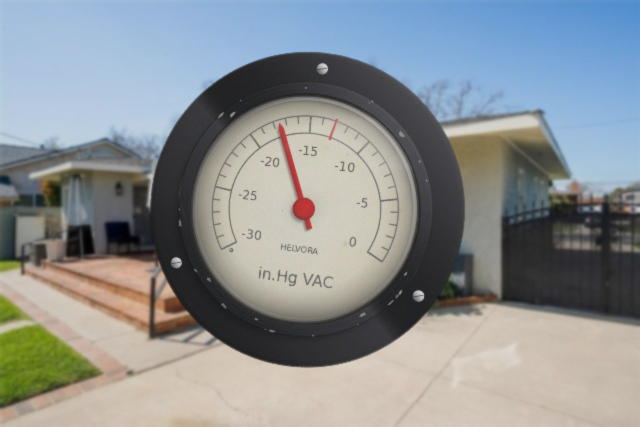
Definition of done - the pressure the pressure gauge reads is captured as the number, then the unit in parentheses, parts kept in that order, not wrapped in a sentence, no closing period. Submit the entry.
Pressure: -17.5 (inHg)
